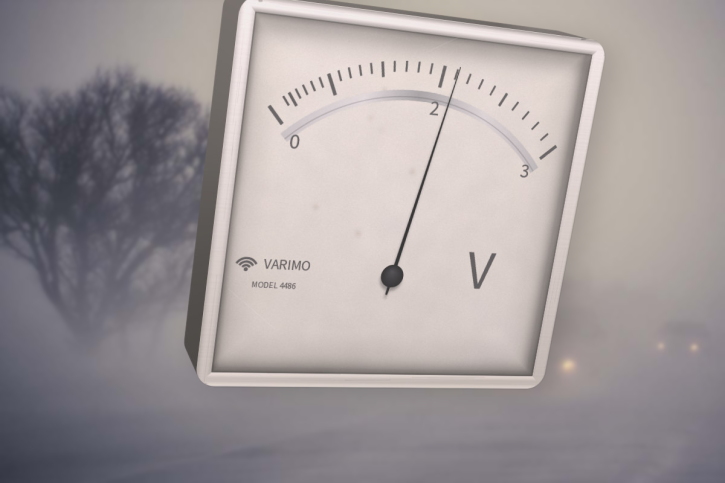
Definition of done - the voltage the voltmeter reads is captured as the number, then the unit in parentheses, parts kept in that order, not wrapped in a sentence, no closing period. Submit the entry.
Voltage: 2.1 (V)
